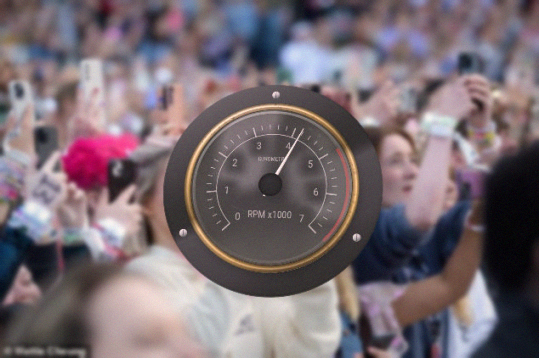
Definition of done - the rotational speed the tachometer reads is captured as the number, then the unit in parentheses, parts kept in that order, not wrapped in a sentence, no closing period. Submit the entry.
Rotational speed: 4200 (rpm)
